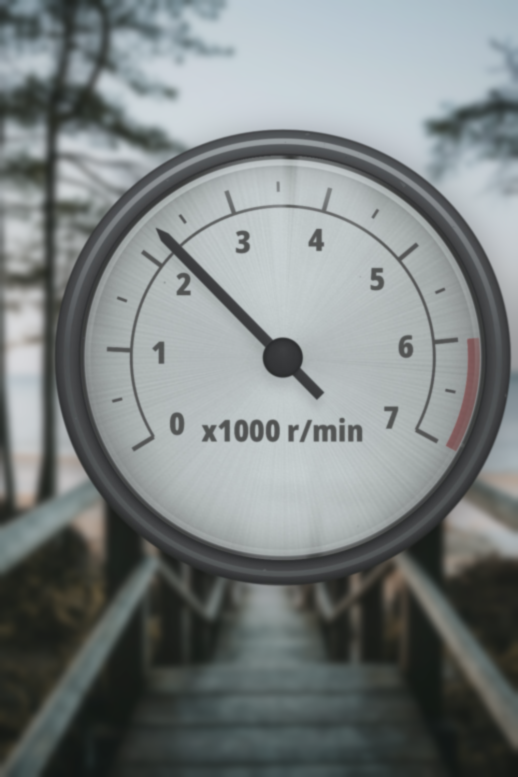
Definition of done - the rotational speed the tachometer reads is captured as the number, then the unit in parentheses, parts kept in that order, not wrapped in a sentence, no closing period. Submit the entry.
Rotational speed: 2250 (rpm)
